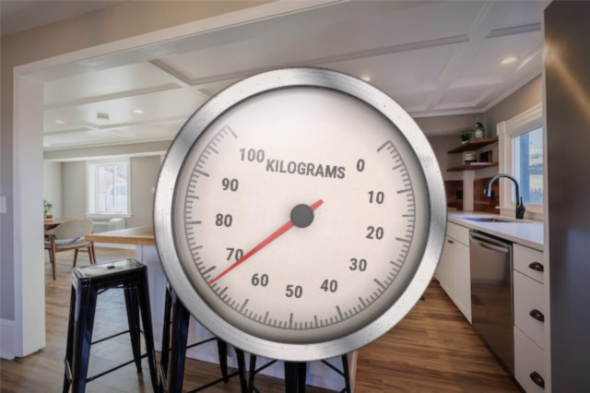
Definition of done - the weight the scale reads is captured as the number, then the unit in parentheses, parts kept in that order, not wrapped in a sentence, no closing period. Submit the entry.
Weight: 68 (kg)
